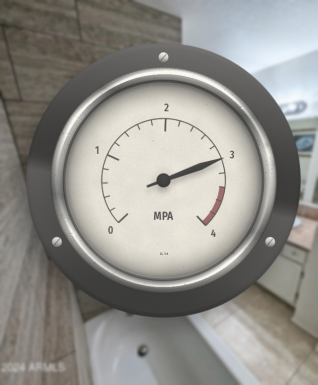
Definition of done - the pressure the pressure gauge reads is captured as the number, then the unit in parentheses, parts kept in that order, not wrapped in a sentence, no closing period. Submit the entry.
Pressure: 3 (MPa)
